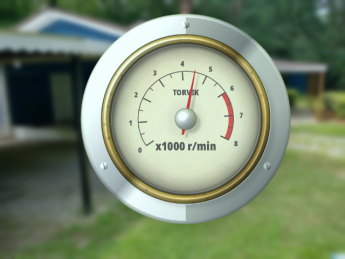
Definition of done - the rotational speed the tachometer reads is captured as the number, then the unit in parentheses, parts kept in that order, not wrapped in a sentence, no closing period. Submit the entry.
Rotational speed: 4500 (rpm)
